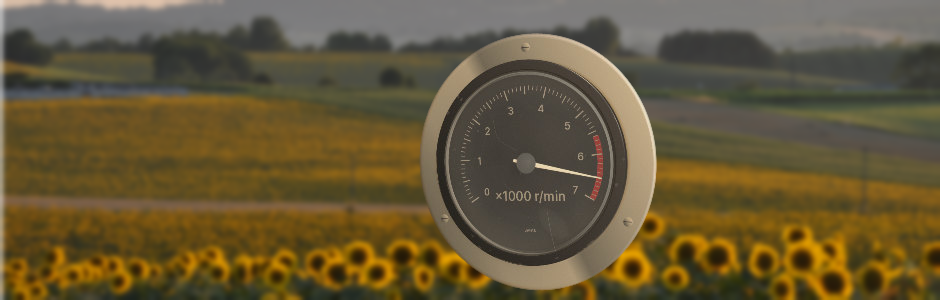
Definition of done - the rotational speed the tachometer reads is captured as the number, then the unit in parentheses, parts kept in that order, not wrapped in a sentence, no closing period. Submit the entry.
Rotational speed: 6500 (rpm)
